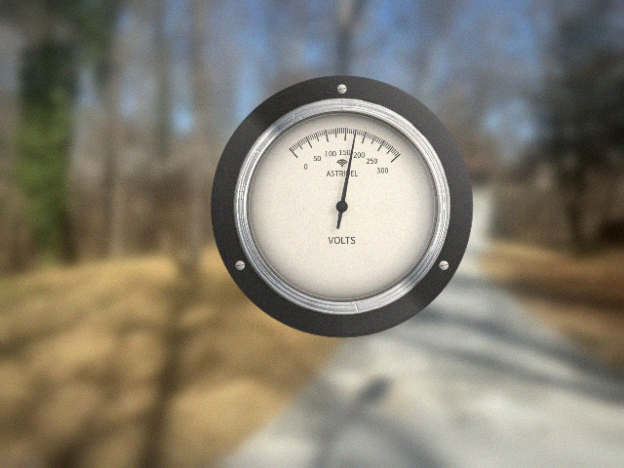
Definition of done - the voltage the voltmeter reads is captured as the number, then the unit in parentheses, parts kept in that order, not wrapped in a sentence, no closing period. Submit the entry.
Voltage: 175 (V)
